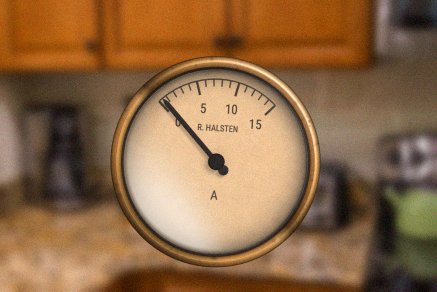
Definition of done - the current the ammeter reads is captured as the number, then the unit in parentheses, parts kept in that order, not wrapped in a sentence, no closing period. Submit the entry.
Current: 0.5 (A)
